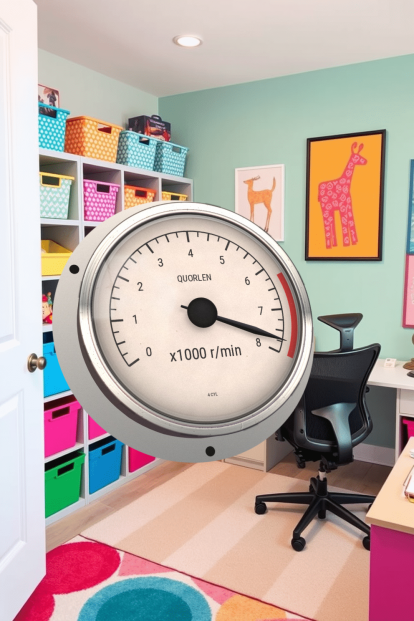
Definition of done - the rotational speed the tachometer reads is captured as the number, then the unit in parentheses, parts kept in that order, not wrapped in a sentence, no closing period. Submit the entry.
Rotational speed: 7750 (rpm)
